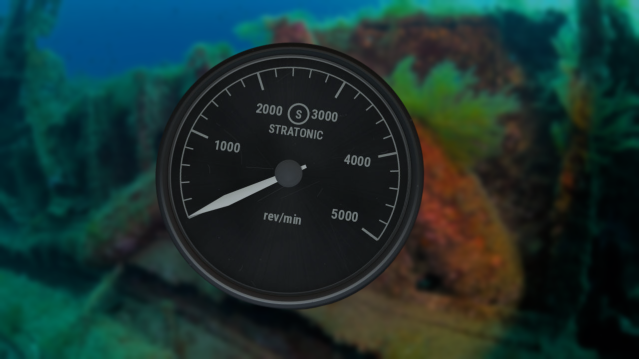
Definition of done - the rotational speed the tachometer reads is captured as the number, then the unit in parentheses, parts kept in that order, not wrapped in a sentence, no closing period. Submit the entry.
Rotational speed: 0 (rpm)
